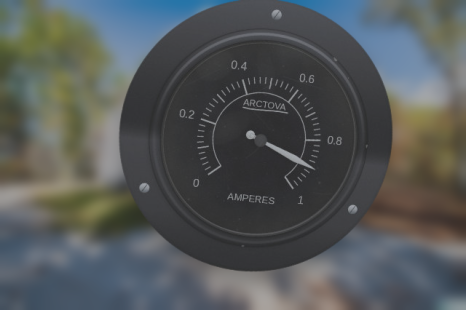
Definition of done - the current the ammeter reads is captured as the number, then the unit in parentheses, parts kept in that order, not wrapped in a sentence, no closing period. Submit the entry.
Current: 0.9 (A)
